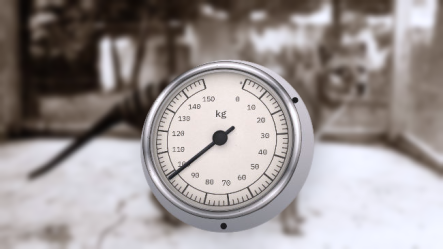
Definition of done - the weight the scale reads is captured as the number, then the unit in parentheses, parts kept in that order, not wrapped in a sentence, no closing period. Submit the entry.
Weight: 98 (kg)
